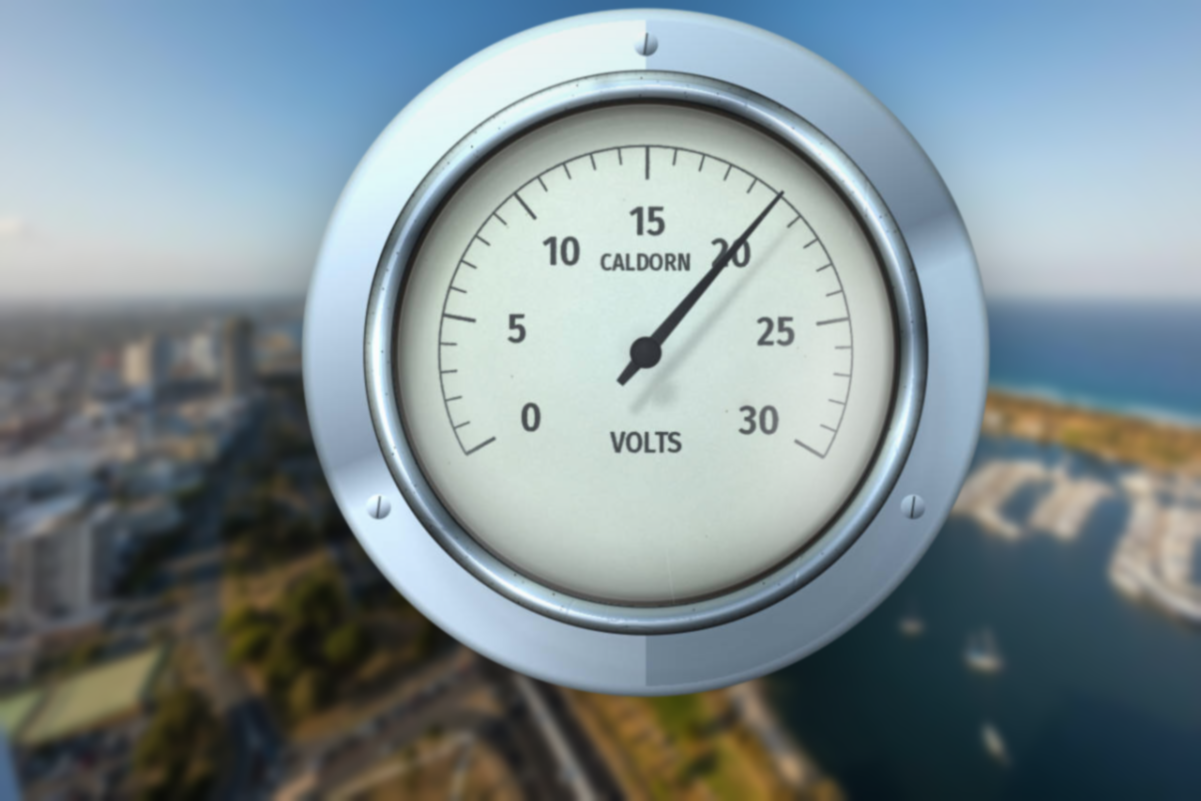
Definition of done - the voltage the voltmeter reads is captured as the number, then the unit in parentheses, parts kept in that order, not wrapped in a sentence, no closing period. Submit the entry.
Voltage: 20 (V)
